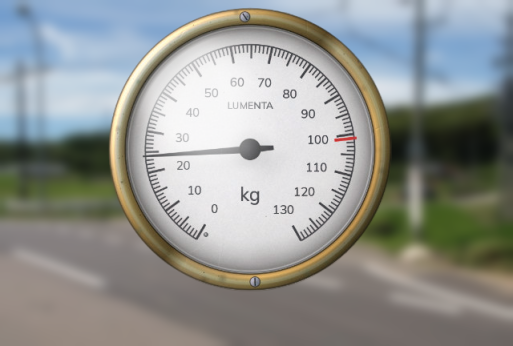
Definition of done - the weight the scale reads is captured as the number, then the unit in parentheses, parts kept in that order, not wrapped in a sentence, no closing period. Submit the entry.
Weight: 24 (kg)
